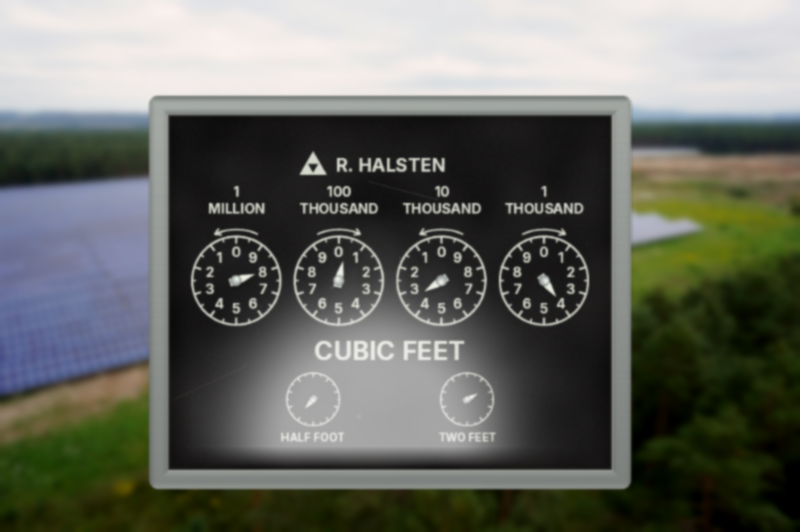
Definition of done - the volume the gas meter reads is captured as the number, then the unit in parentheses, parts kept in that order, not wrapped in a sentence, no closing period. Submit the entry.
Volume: 803400 (ft³)
